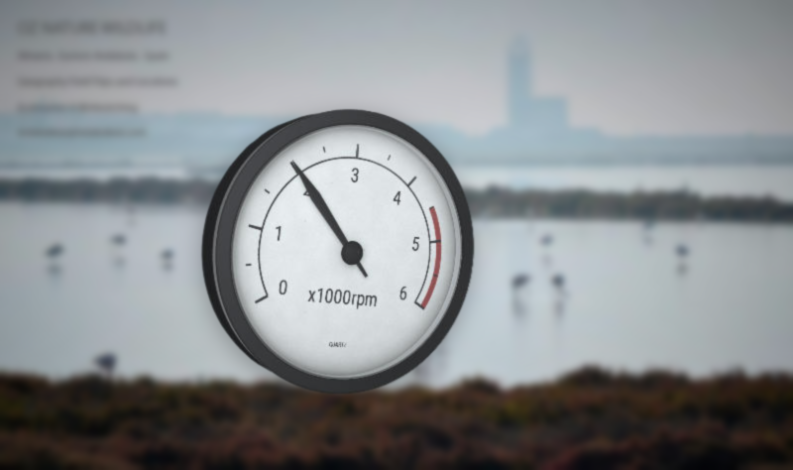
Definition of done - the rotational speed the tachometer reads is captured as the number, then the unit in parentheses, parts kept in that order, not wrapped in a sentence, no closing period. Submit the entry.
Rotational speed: 2000 (rpm)
